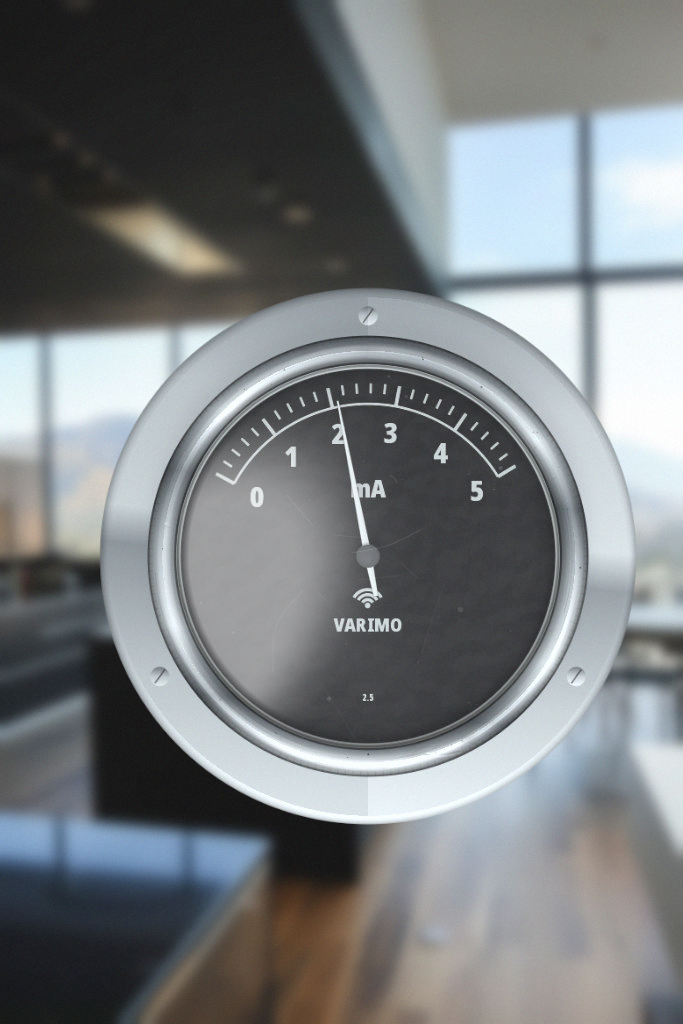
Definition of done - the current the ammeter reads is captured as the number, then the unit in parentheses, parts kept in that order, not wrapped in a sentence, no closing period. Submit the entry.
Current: 2.1 (mA)
